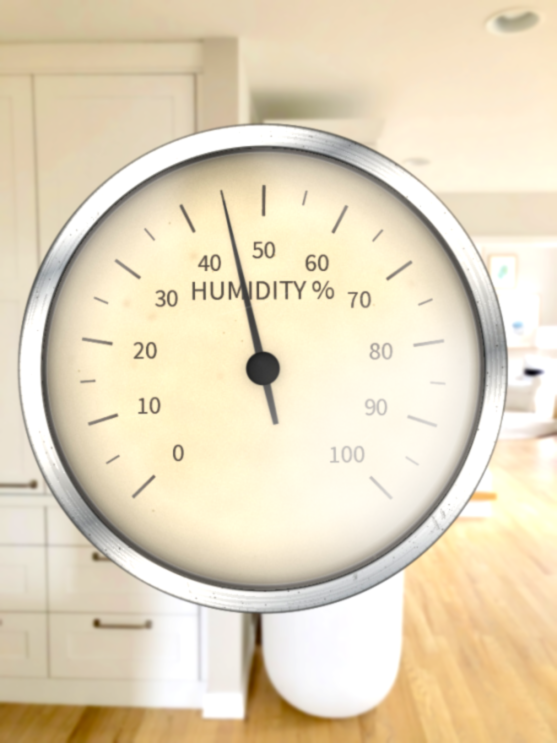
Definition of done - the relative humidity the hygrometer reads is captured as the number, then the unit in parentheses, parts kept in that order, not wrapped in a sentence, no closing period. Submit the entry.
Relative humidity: 45 (%)
